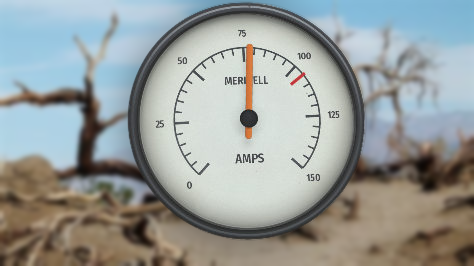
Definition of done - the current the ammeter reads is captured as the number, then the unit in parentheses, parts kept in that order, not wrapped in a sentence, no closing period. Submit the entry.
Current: 77.5 (A)
